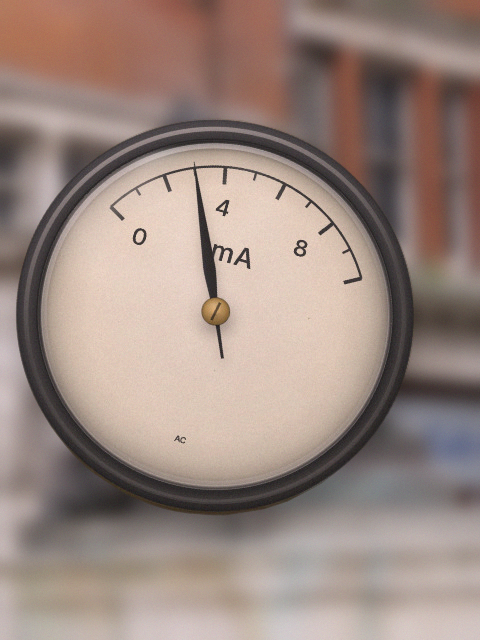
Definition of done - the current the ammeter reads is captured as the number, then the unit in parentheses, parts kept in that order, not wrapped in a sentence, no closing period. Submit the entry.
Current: 3 (mA)
